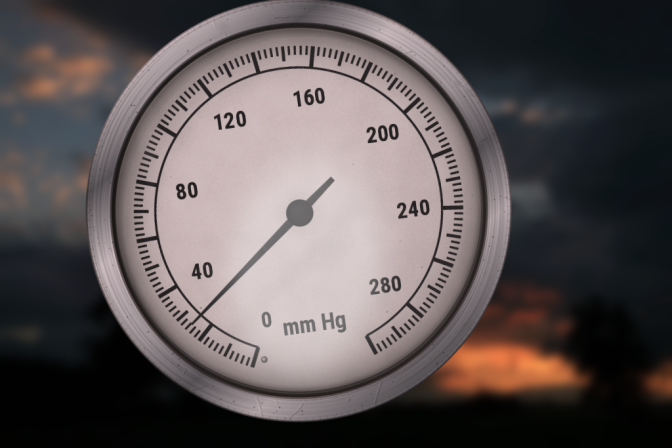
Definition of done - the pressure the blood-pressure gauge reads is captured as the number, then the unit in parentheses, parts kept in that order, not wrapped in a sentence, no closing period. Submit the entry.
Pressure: 26 (mmHg)
